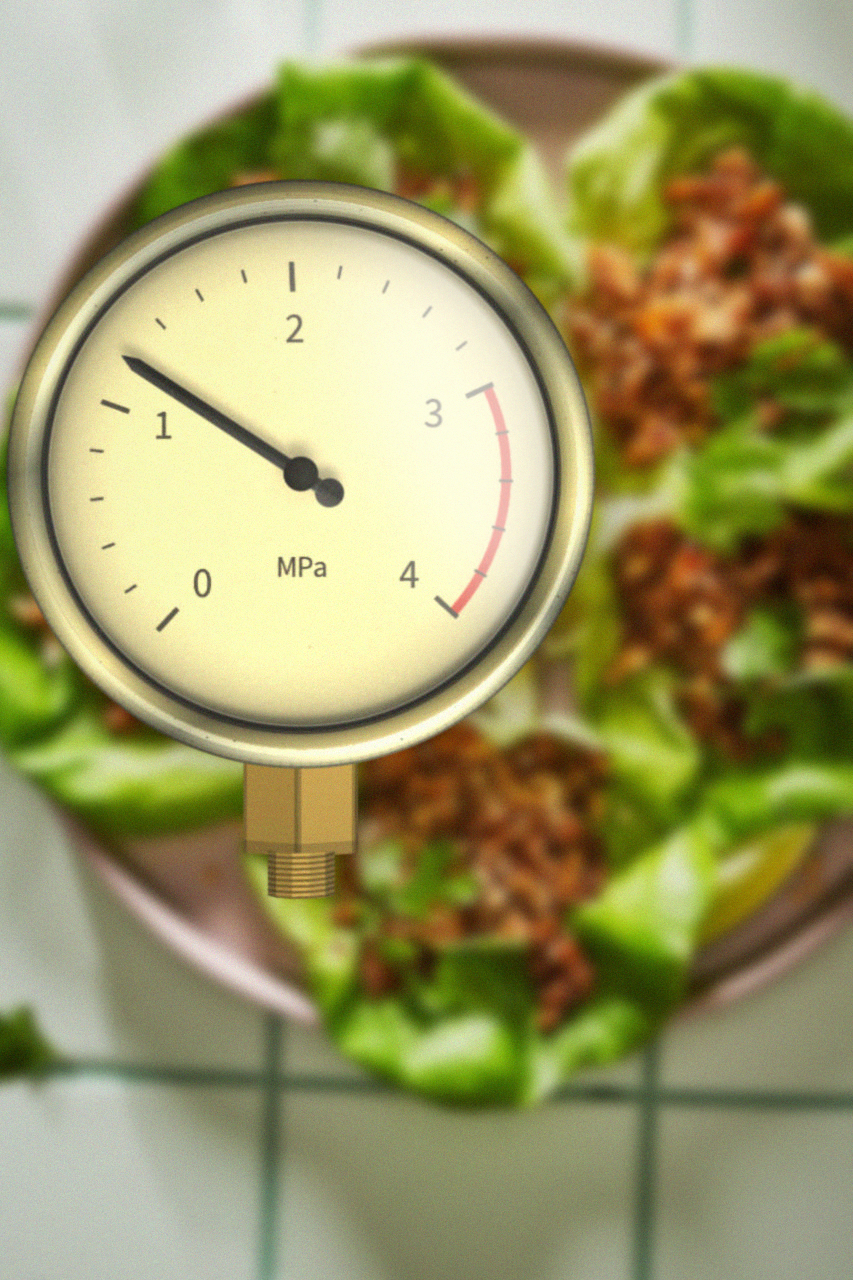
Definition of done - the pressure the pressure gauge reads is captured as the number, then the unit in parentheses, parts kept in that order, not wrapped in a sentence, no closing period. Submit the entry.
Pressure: 1.2 (MPa)
